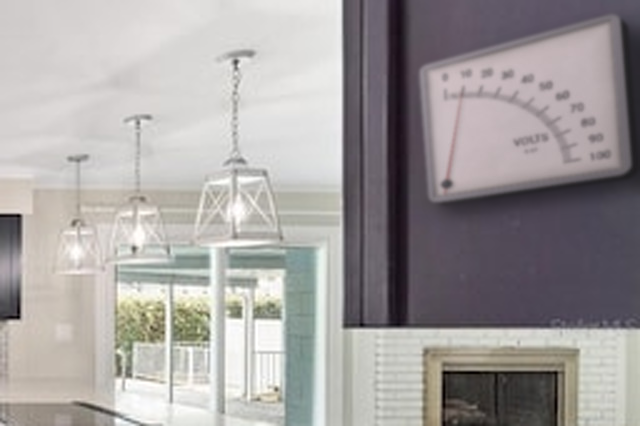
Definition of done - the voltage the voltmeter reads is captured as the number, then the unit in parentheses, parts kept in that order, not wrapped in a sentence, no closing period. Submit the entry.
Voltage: 10 (V)
